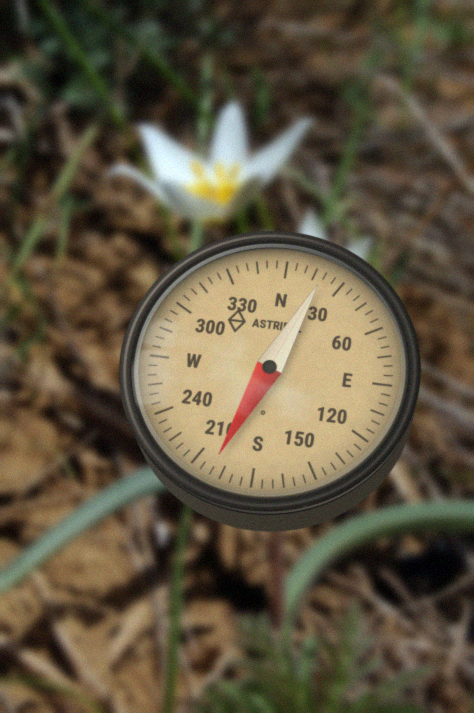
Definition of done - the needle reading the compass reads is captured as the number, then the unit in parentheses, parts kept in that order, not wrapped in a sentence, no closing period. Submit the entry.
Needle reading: 200 (°)
